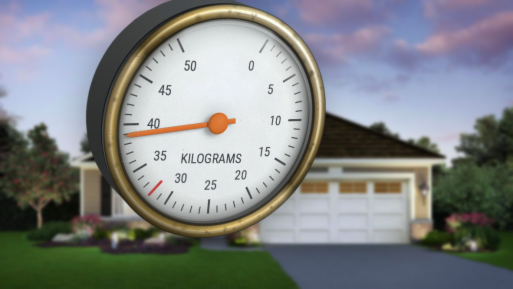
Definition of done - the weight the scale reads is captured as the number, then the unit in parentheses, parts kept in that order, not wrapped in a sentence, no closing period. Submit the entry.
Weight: 39 (kg)
